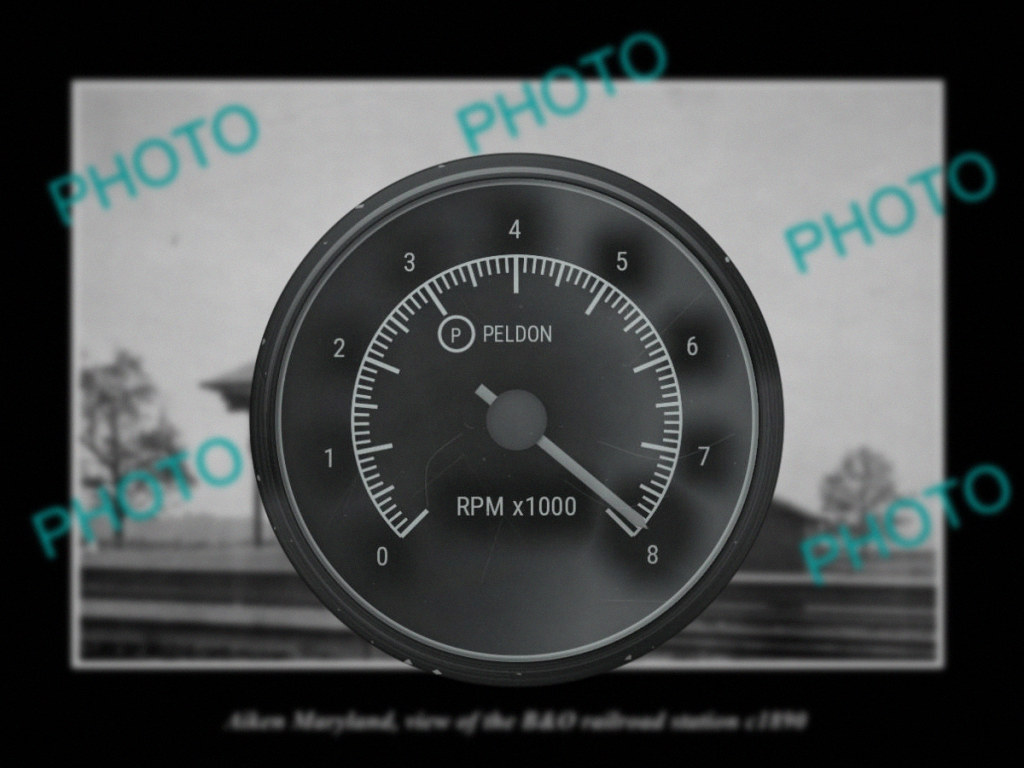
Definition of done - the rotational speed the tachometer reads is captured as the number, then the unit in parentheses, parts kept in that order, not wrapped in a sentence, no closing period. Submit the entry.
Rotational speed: 7850 (rpm)
